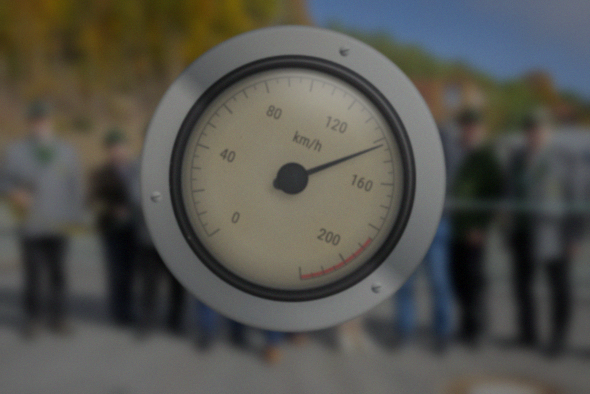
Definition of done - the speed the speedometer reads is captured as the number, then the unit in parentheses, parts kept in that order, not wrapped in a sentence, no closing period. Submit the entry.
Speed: 142.5 (km/h)
